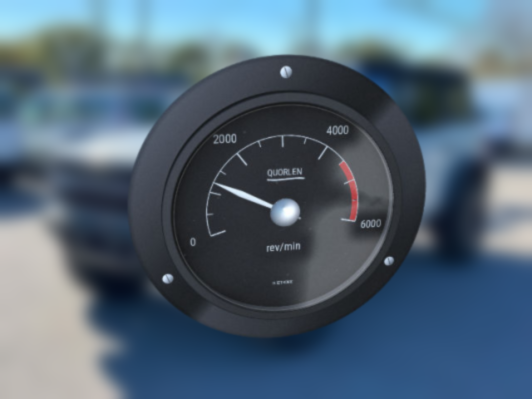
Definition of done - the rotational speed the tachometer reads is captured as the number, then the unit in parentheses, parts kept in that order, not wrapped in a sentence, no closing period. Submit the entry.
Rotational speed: 1250 (rpm)
